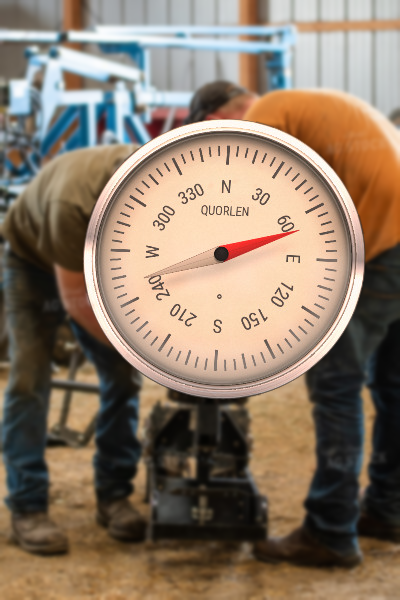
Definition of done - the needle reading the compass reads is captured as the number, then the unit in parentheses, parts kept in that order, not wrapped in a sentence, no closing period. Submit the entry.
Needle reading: 70 (°)
